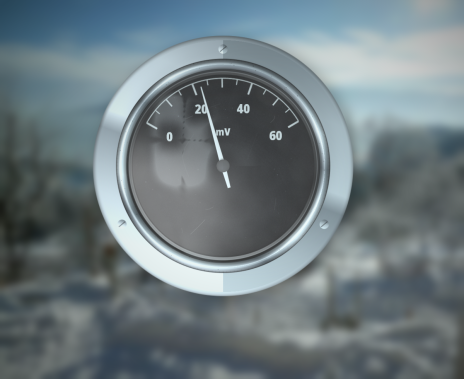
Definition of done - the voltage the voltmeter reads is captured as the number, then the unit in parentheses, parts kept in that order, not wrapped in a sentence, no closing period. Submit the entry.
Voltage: 22.5 (mV)
